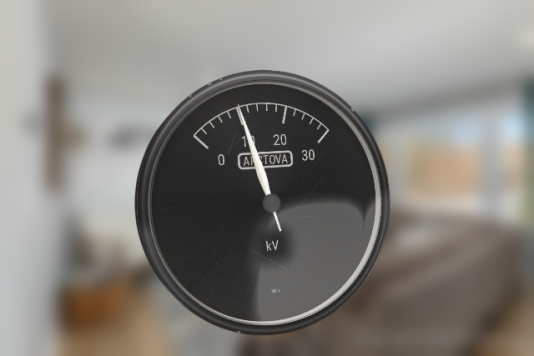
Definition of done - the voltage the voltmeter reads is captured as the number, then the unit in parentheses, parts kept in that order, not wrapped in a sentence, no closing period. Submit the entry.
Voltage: 10 (kV)
